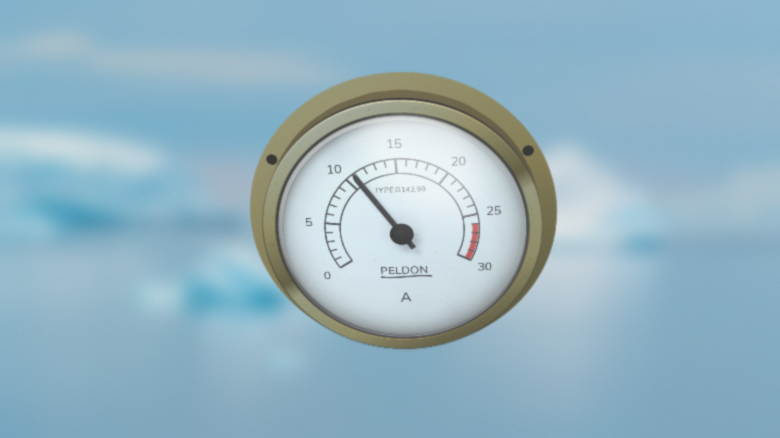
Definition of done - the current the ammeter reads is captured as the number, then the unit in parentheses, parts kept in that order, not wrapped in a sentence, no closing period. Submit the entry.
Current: 11 (A)
